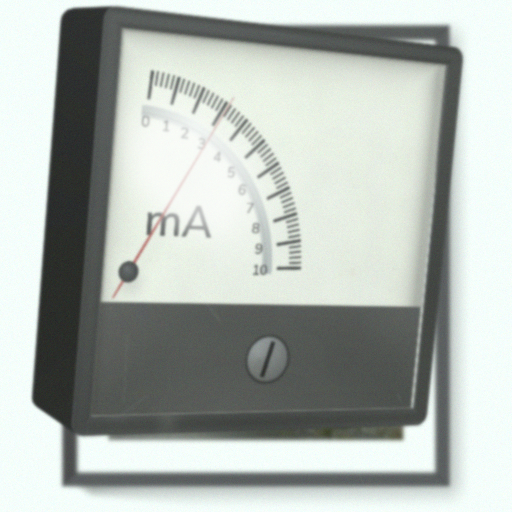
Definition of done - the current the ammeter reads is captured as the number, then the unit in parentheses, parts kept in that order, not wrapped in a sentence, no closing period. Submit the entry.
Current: 3 (mA)
